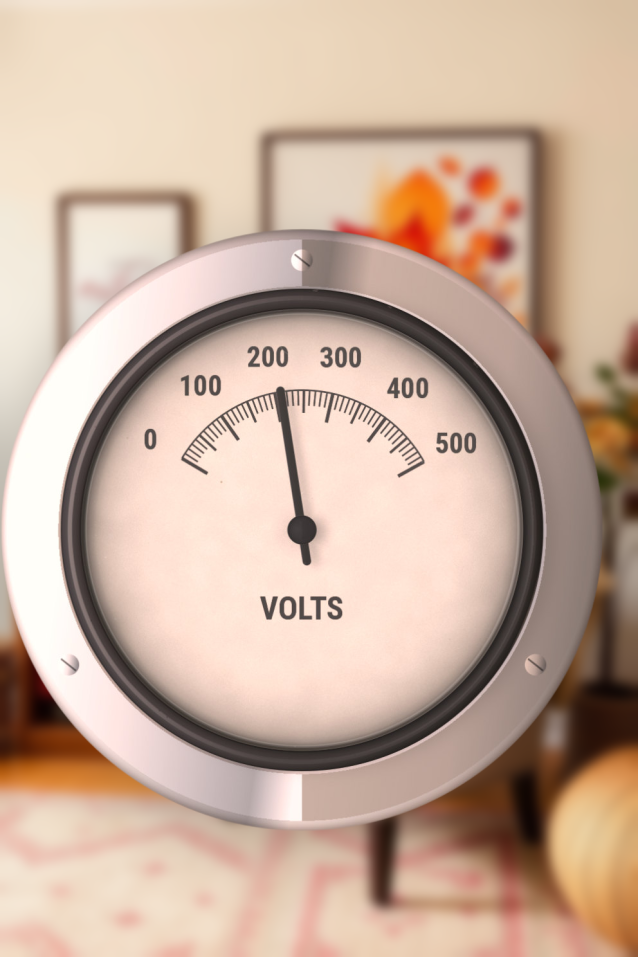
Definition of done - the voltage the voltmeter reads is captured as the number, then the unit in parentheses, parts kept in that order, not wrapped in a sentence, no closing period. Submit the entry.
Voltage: 210 (V)
